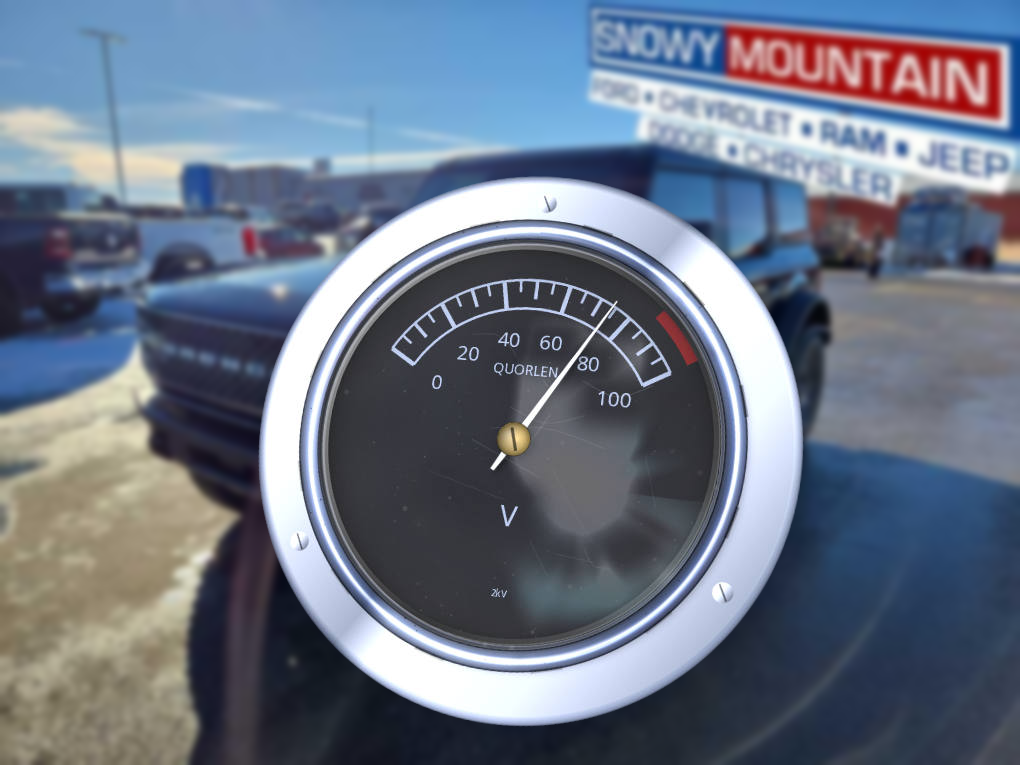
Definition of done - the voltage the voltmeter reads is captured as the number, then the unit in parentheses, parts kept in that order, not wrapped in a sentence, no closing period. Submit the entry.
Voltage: 75 (V)
